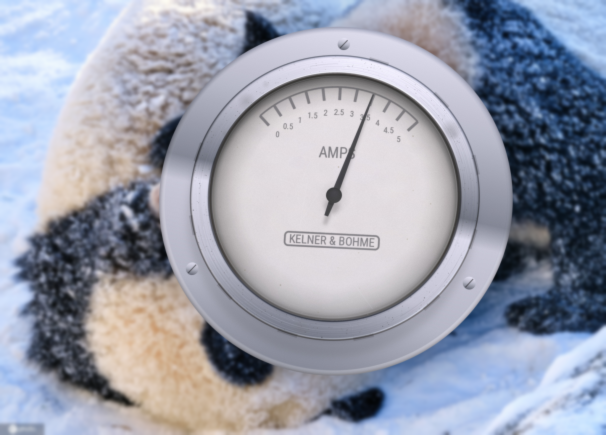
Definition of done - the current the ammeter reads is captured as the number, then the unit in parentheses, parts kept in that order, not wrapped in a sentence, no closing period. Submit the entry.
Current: 3.5 (A)
